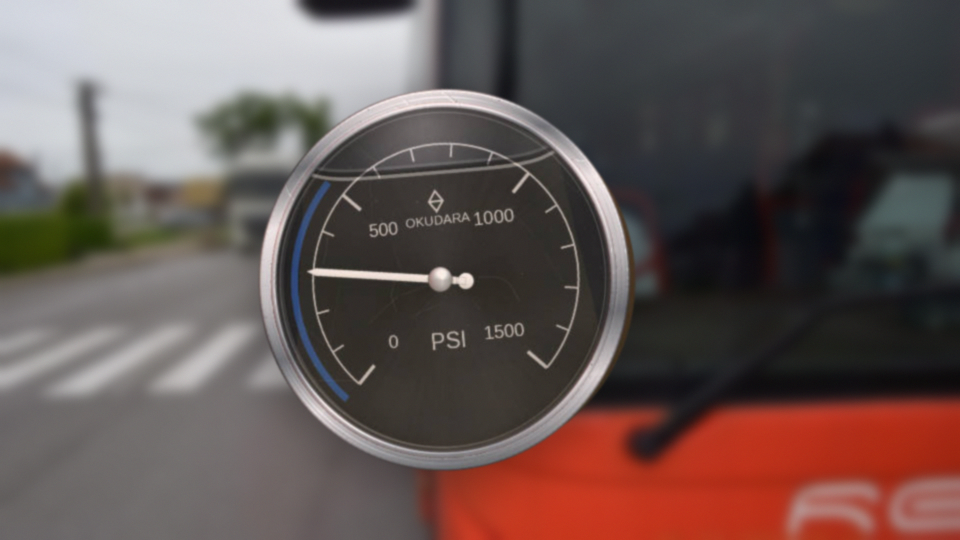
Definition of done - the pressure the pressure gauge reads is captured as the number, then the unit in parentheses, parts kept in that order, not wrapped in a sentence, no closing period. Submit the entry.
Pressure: 300 (psi)
